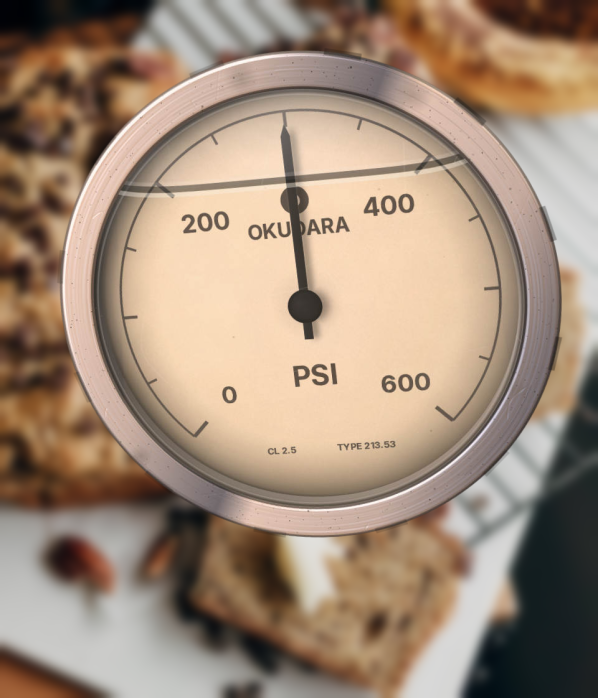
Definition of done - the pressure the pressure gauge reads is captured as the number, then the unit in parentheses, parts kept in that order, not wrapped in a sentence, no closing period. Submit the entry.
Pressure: 300 (psi)
